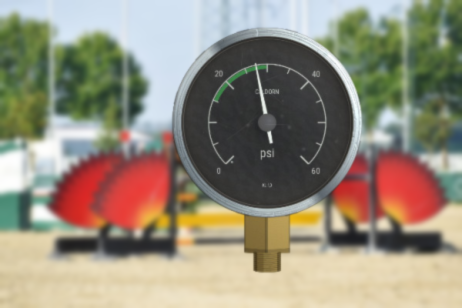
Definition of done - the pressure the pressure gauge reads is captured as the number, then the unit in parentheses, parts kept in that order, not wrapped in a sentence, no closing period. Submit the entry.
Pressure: 27.5 (psi)
